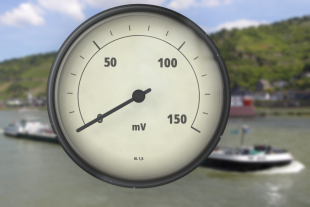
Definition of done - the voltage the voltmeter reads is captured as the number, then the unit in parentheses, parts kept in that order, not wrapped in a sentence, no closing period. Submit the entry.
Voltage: 0 (mV)
